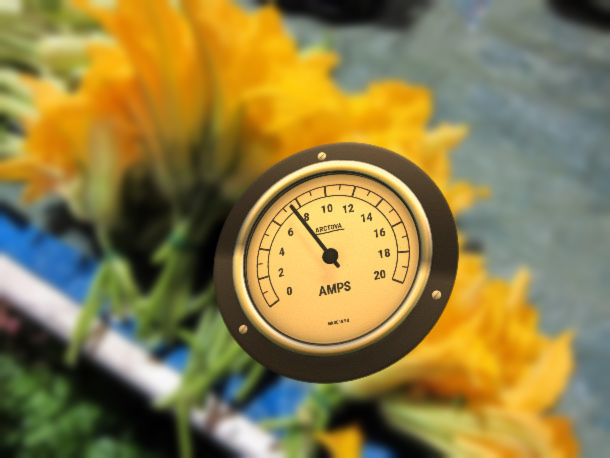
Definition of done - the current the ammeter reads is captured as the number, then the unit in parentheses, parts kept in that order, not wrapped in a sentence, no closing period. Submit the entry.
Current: 7.5 (A)
